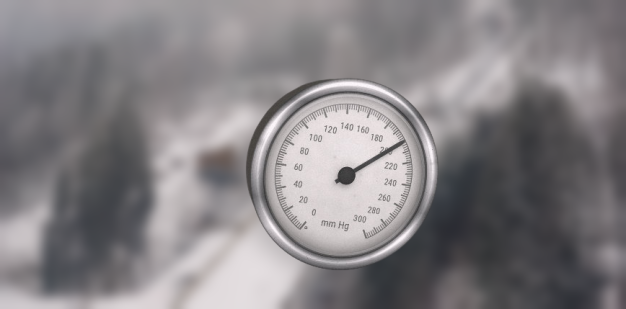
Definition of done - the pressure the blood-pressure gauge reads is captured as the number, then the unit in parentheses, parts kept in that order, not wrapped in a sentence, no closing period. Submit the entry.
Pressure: 200 (mmHg)
